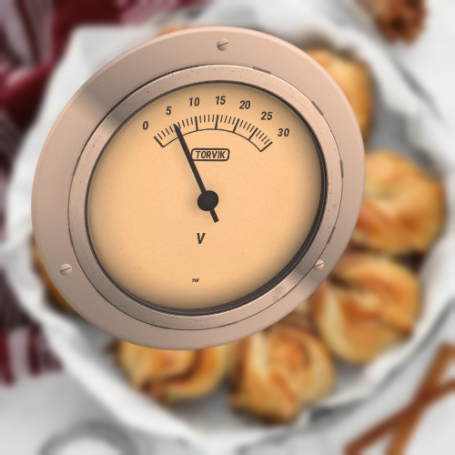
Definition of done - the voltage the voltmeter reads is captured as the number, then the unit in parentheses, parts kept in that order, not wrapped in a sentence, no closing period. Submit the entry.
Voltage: 5 (V)
